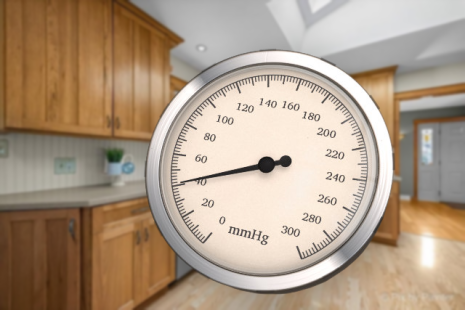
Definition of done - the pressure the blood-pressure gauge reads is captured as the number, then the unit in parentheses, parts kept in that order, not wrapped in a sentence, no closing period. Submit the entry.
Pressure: 40 (mmHg)
